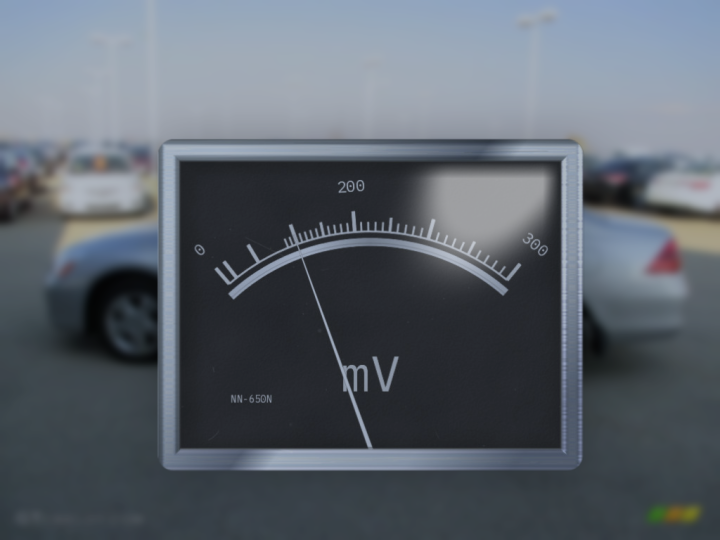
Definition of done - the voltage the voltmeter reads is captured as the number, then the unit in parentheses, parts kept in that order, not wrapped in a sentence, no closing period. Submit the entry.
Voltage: 150 (mV)
